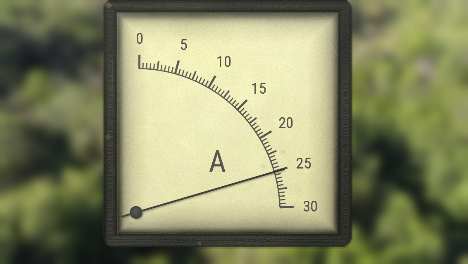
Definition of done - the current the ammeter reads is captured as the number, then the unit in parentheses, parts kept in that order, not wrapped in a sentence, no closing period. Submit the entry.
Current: 25 (A)
